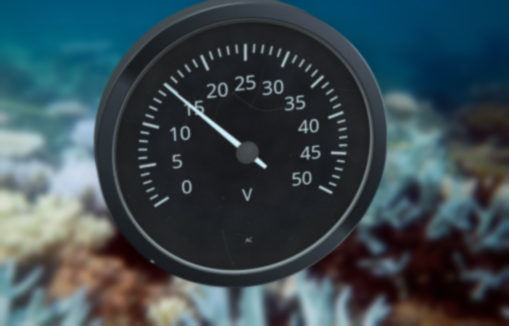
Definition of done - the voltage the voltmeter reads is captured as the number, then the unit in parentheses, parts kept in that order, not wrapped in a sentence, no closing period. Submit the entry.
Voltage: 15 (V)
